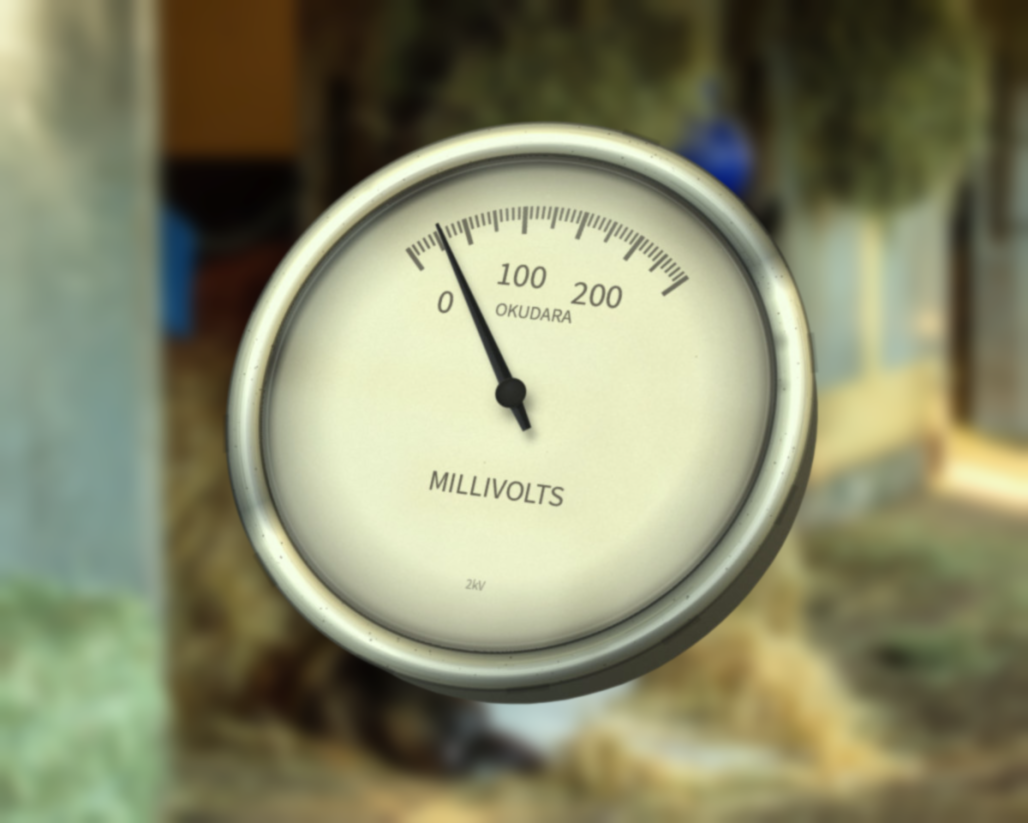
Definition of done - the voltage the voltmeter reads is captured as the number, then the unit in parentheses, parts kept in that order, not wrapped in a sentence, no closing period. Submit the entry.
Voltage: 30 (mV)
